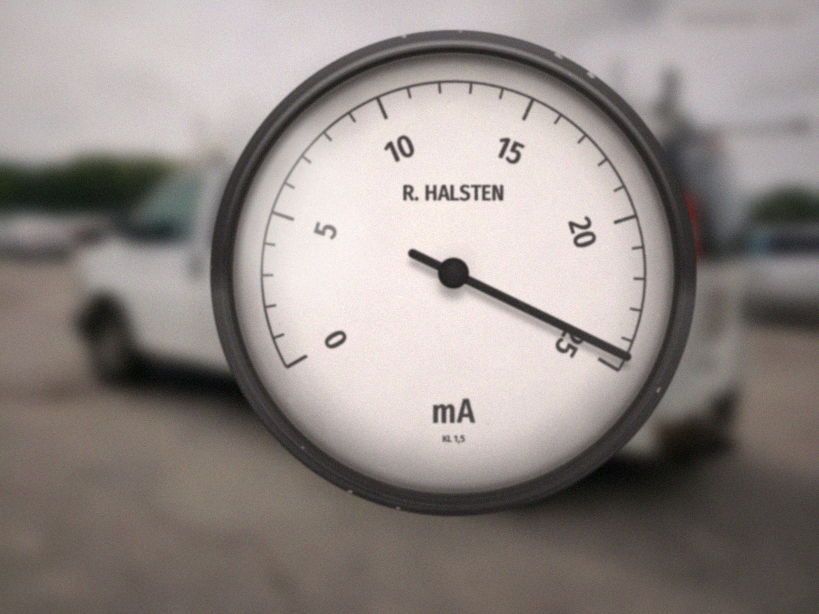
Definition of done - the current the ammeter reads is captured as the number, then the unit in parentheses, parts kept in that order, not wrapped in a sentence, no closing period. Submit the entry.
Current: 24.5 (mA)
